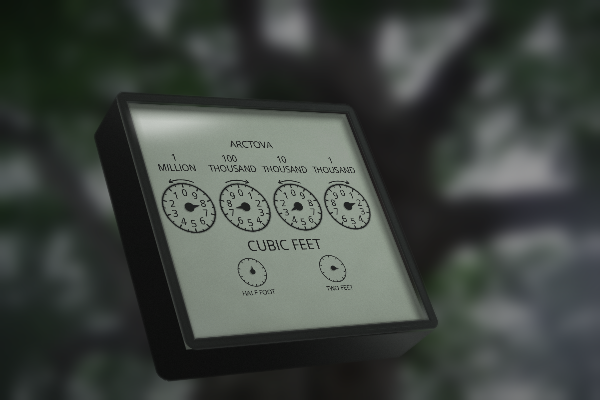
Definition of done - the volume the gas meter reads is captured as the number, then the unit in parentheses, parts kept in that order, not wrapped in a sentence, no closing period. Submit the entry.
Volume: 773200 (ft³)
